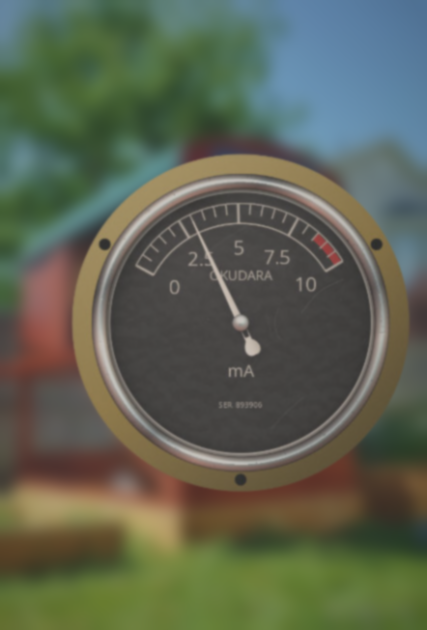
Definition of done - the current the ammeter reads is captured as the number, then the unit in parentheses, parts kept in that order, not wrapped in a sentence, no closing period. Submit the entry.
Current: 3 (mA)
